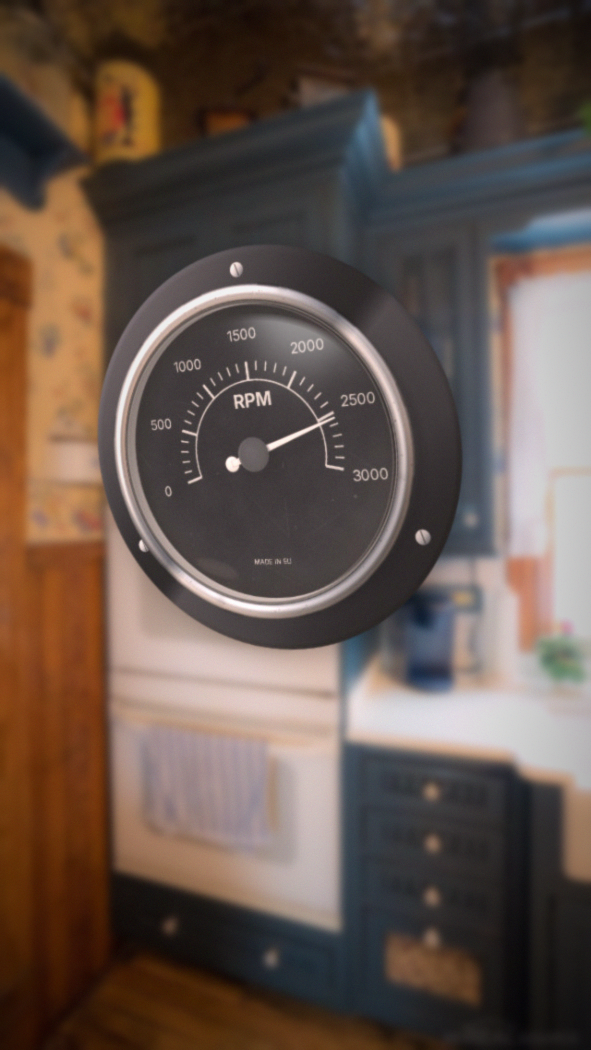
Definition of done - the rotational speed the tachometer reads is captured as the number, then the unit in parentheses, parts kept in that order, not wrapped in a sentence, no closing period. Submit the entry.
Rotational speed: 2550 (rpm)
